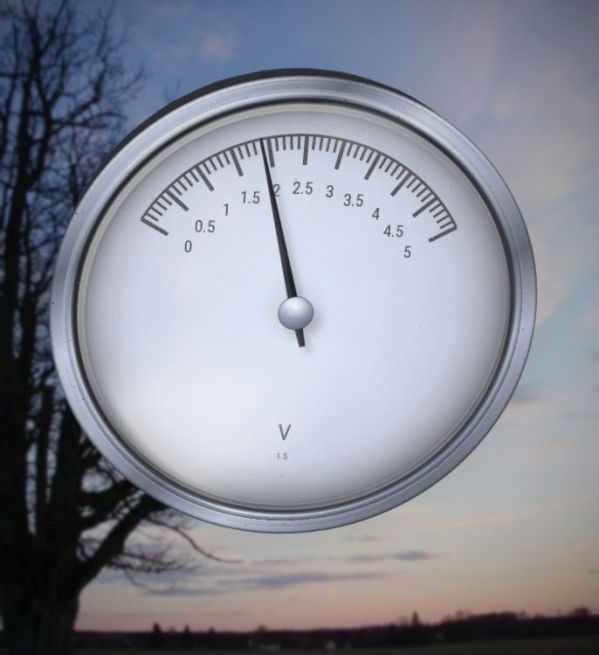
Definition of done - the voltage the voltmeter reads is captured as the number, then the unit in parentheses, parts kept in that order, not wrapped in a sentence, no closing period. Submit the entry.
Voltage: 1.9 (V)
